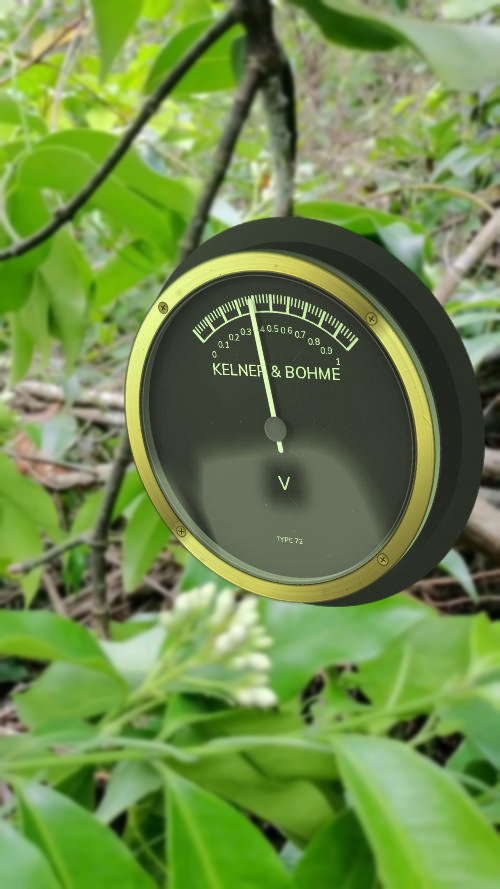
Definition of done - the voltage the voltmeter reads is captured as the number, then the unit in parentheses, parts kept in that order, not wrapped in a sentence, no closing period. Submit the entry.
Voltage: 0.4 (V)
